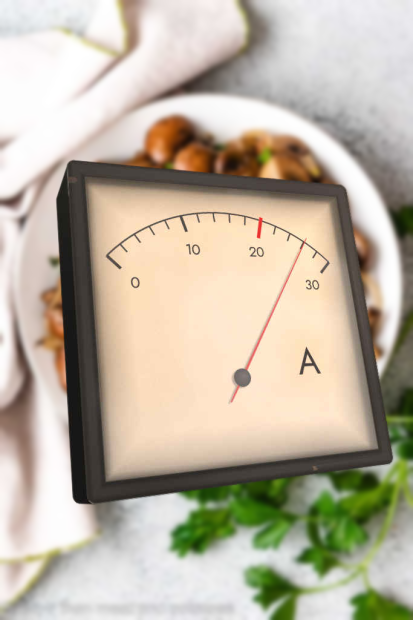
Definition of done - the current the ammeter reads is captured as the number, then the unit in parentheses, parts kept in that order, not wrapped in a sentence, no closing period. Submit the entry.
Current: 26 (A)
